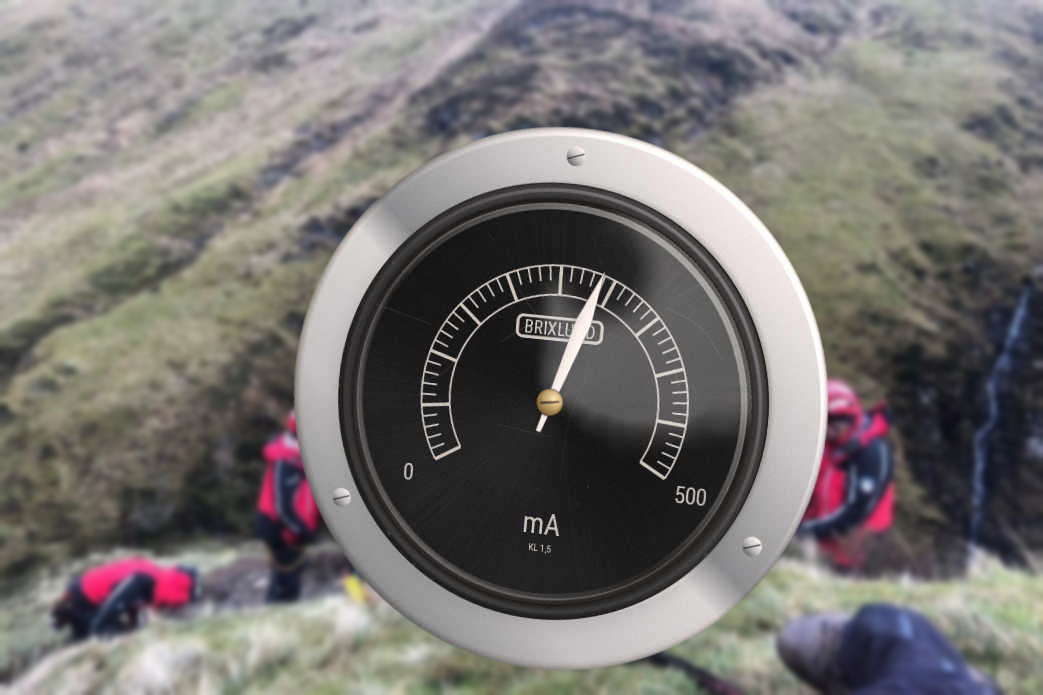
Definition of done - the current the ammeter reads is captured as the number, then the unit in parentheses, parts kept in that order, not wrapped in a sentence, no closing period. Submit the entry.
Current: 290 (mA)
